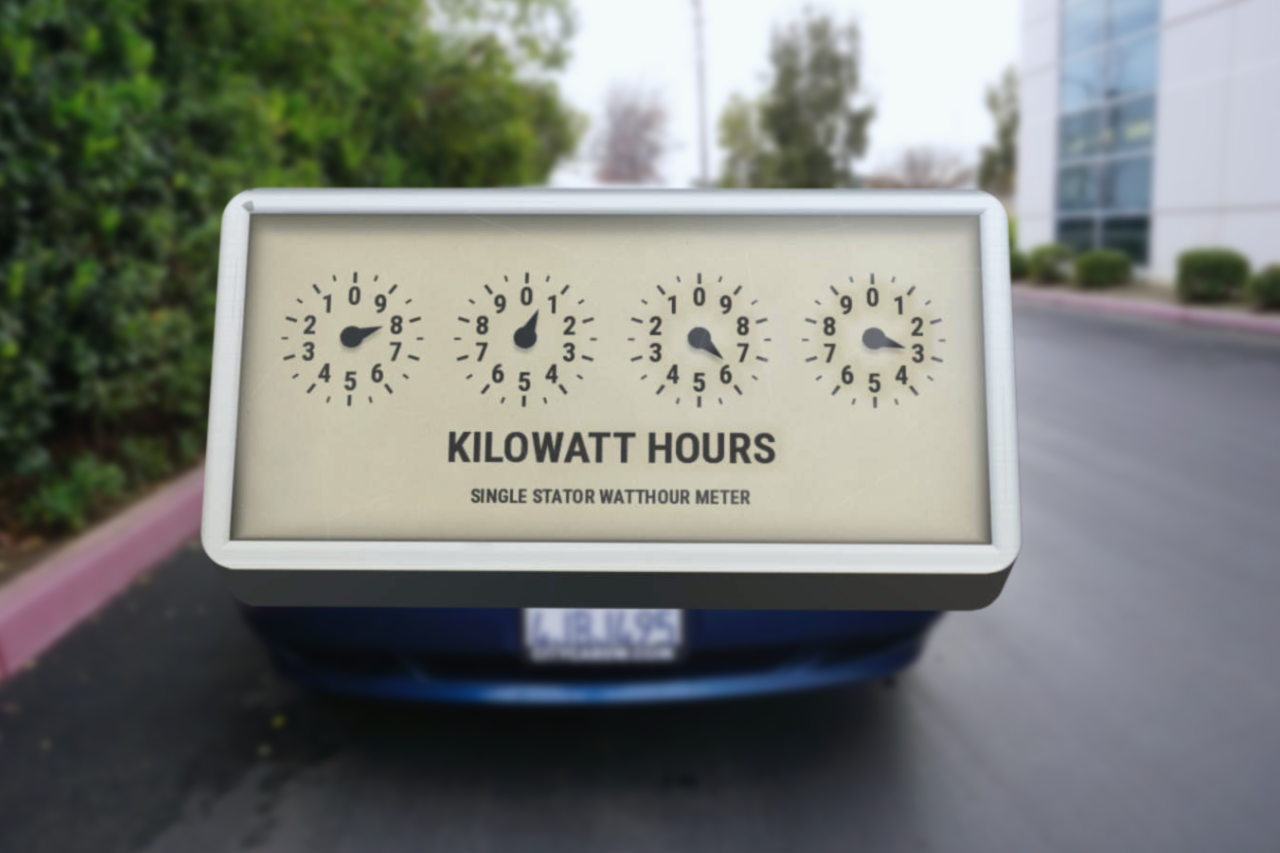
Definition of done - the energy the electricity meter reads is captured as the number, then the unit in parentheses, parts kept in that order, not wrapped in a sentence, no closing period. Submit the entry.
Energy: 8063 (kWh)
